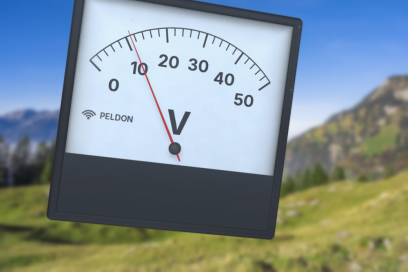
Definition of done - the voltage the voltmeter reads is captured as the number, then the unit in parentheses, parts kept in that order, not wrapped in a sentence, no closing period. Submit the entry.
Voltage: 11 (V)
